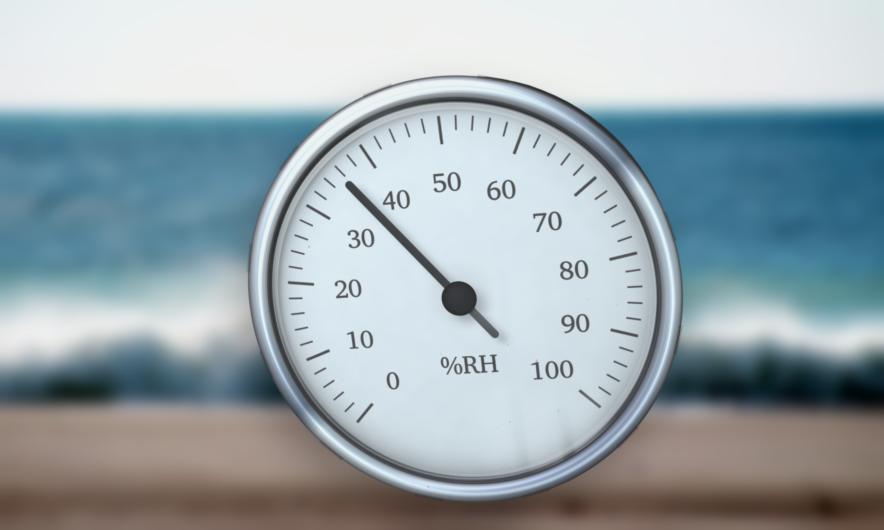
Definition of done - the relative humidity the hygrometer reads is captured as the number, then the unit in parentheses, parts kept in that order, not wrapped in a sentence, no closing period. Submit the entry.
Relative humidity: 36 (%)
